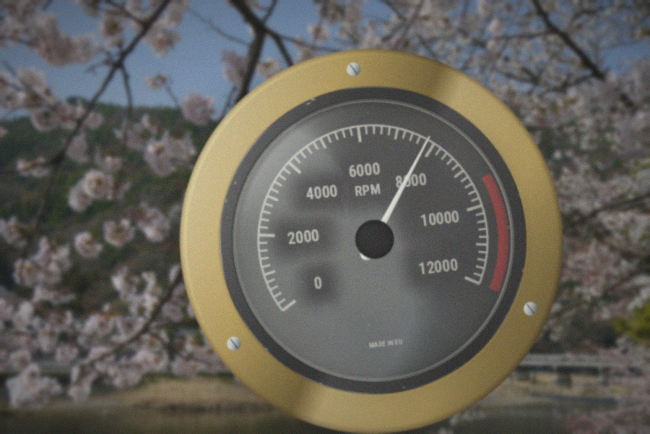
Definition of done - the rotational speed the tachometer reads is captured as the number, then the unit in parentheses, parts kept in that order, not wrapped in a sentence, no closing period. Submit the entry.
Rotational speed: 7800 (rpm)
